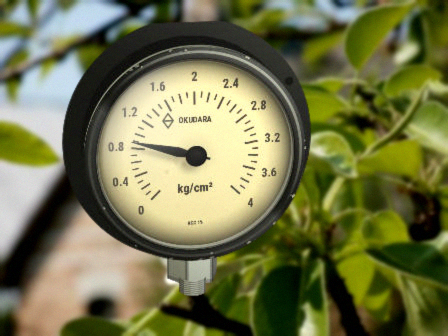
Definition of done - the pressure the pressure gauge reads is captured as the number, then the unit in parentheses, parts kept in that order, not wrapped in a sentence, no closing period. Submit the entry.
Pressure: 0.9 (kg/cm²)
